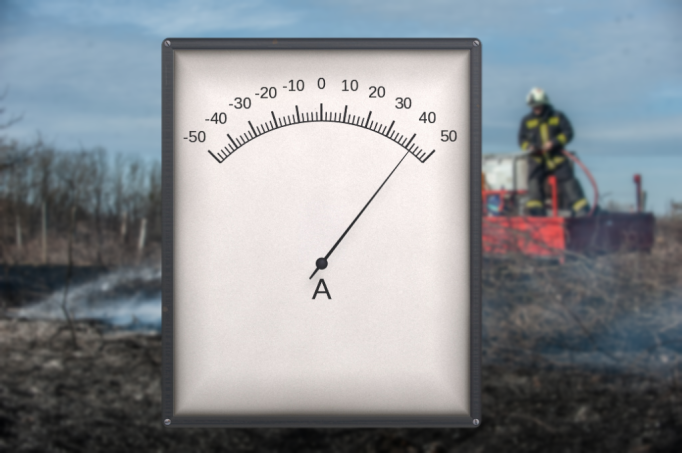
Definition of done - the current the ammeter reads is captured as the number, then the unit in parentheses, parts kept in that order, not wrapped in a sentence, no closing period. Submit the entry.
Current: 42 (A)
